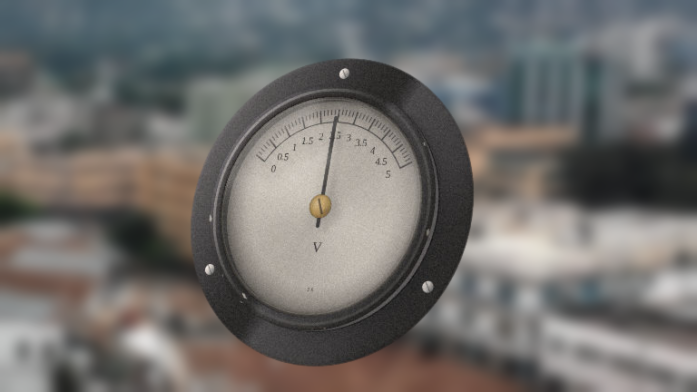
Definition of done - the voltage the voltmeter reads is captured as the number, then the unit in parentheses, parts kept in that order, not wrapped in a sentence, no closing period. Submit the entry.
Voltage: 2.5 (V)
